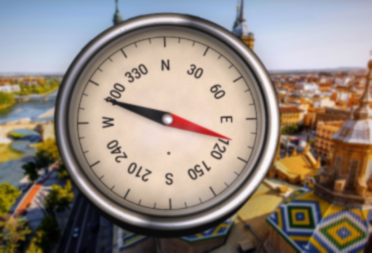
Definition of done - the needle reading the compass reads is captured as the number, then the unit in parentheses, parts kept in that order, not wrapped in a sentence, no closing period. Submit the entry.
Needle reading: 110 (°)
